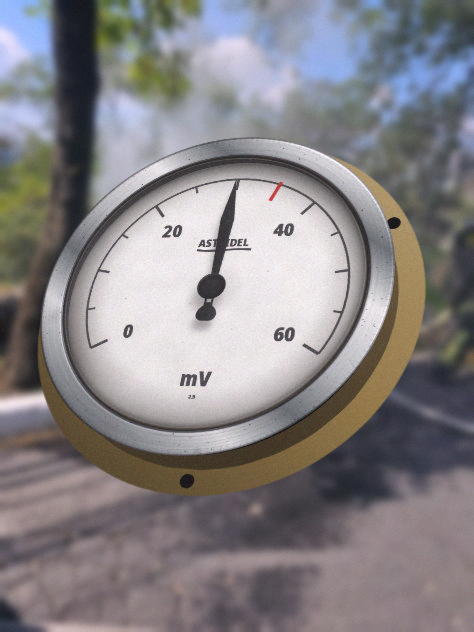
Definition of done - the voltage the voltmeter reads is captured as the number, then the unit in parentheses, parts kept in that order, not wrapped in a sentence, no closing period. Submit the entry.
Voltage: 30 (mV)
